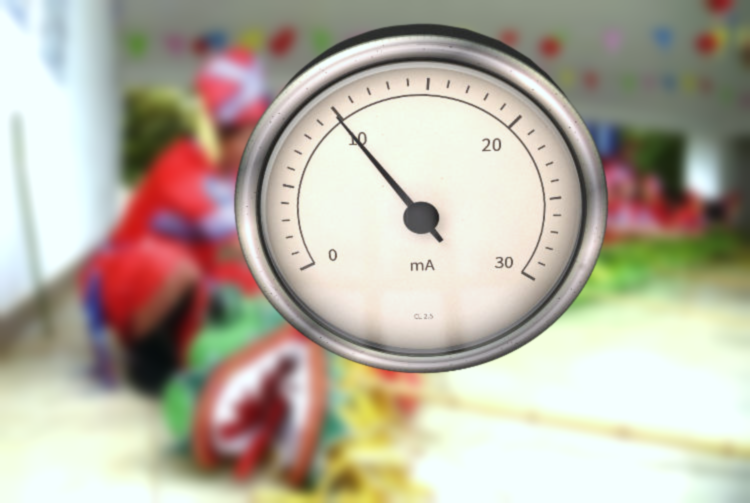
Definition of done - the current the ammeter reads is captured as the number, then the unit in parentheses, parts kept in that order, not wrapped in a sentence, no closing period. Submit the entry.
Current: 10 (mA)
